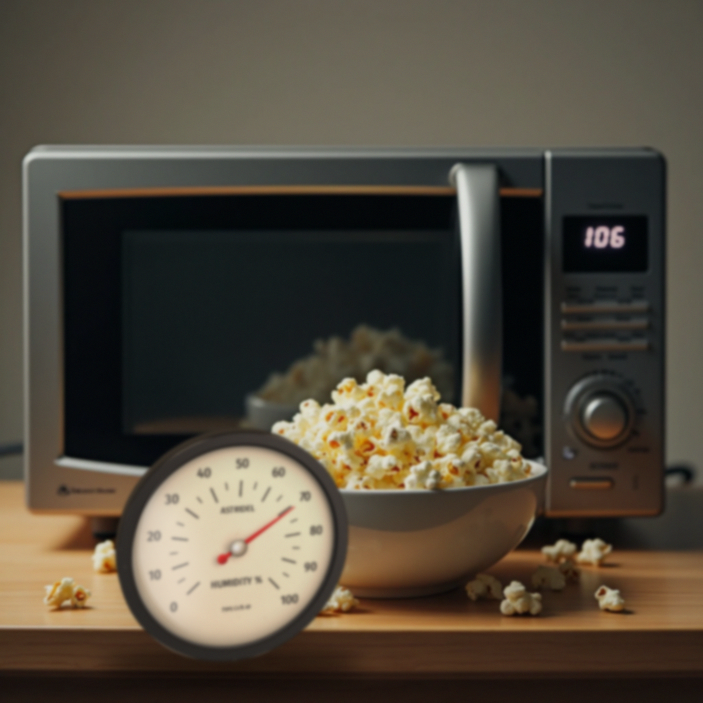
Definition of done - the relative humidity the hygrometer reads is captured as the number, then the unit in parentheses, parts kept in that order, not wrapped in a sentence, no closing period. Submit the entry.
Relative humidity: 70 (%)
